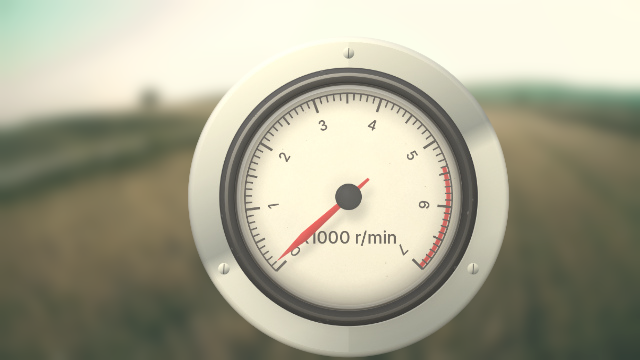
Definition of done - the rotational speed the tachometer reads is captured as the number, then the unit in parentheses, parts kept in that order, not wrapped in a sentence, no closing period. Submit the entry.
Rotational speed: 100 (rpm)
